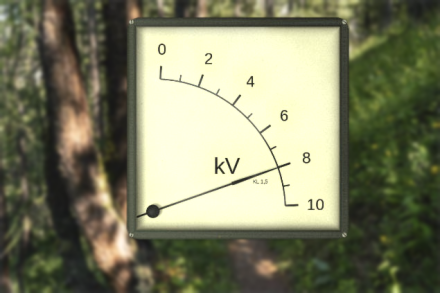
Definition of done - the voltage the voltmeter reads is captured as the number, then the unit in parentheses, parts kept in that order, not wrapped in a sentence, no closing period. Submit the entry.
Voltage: 8 (kV)
